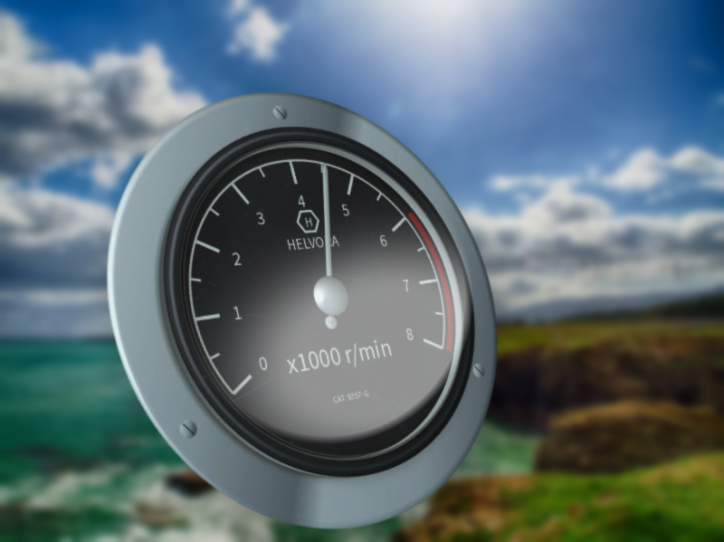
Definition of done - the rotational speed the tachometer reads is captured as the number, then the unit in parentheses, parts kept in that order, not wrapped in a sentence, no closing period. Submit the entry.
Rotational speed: 4500 (rpm)
